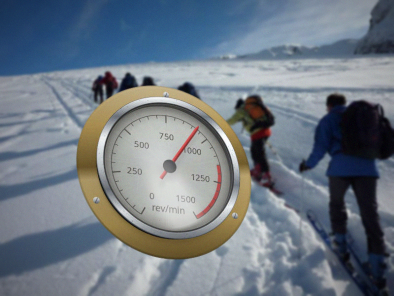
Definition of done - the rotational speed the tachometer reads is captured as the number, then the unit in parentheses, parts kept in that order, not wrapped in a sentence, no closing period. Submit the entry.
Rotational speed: 925 (rpm)
